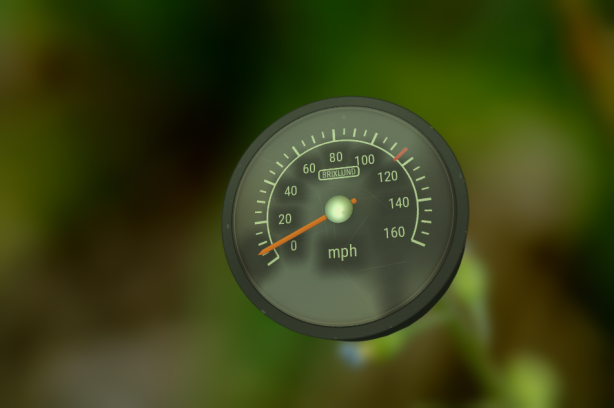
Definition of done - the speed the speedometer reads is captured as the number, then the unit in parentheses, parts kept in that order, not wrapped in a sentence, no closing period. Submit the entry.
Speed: 5 (mph)
